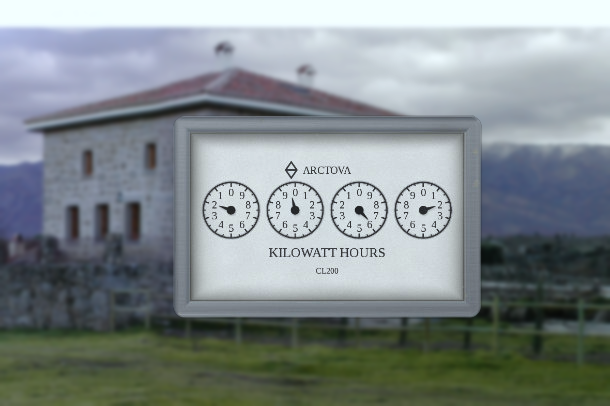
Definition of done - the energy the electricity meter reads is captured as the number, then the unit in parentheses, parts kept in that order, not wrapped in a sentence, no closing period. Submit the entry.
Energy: 1962 (kWh)
